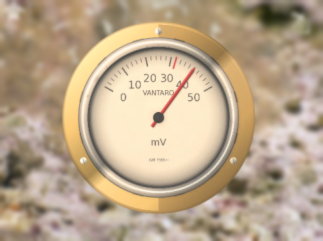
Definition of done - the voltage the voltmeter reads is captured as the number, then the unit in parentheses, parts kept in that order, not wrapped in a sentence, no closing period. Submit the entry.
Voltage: 40 (mV)
